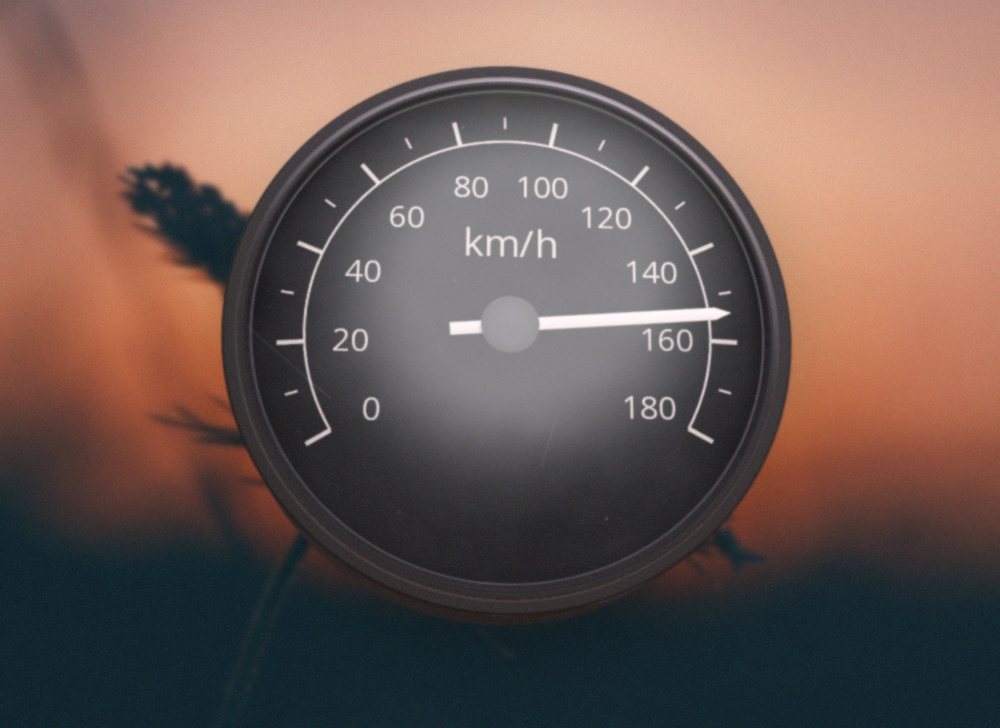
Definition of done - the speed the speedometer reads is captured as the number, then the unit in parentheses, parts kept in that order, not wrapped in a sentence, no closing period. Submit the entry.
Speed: 155 (km/h)
